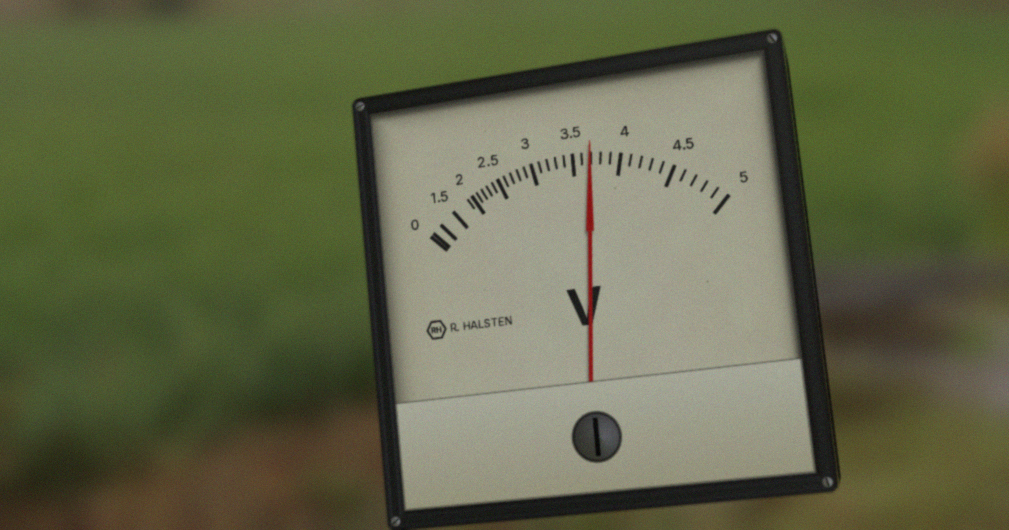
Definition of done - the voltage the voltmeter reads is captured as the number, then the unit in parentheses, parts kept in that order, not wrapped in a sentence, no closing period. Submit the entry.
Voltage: 3.7 (V)
